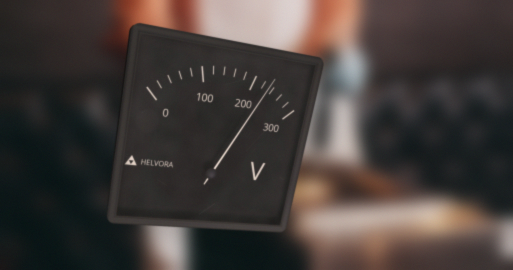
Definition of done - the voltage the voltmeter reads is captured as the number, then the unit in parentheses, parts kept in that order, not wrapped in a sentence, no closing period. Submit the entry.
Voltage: 230 (V)
